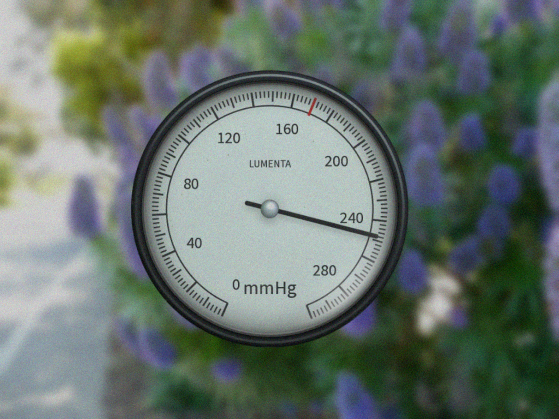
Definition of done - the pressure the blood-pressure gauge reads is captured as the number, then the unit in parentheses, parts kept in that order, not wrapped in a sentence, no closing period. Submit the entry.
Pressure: 248 (mmHg)
